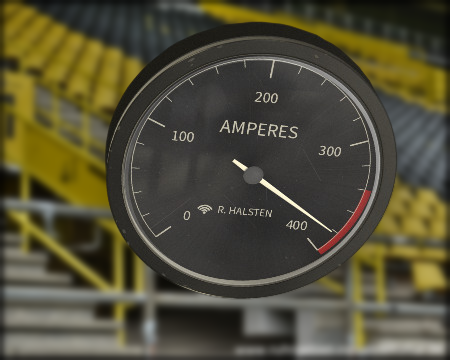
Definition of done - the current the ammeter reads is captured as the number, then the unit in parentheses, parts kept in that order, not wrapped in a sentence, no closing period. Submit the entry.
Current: 380 (A)
